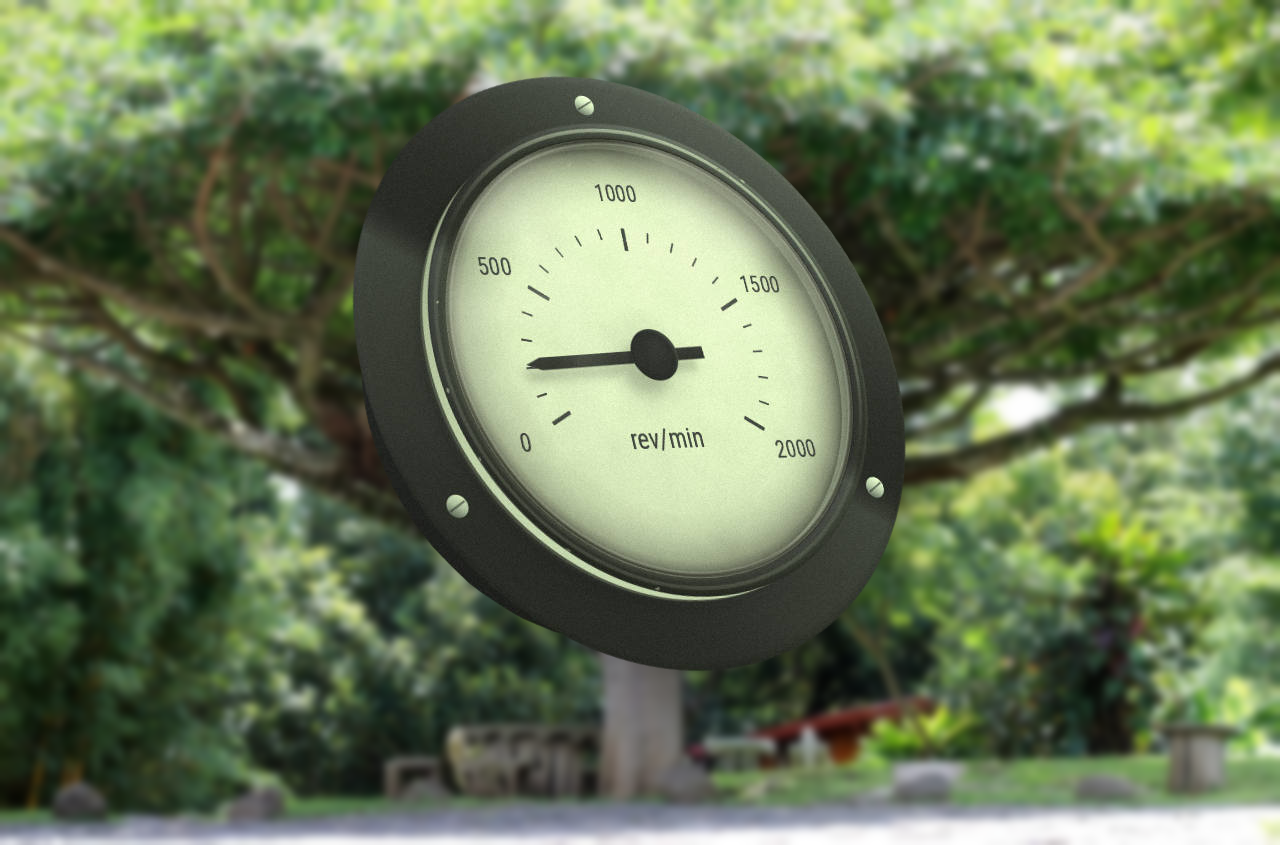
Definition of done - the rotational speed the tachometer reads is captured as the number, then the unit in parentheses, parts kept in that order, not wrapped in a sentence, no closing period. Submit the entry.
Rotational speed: 200 (rpm)
